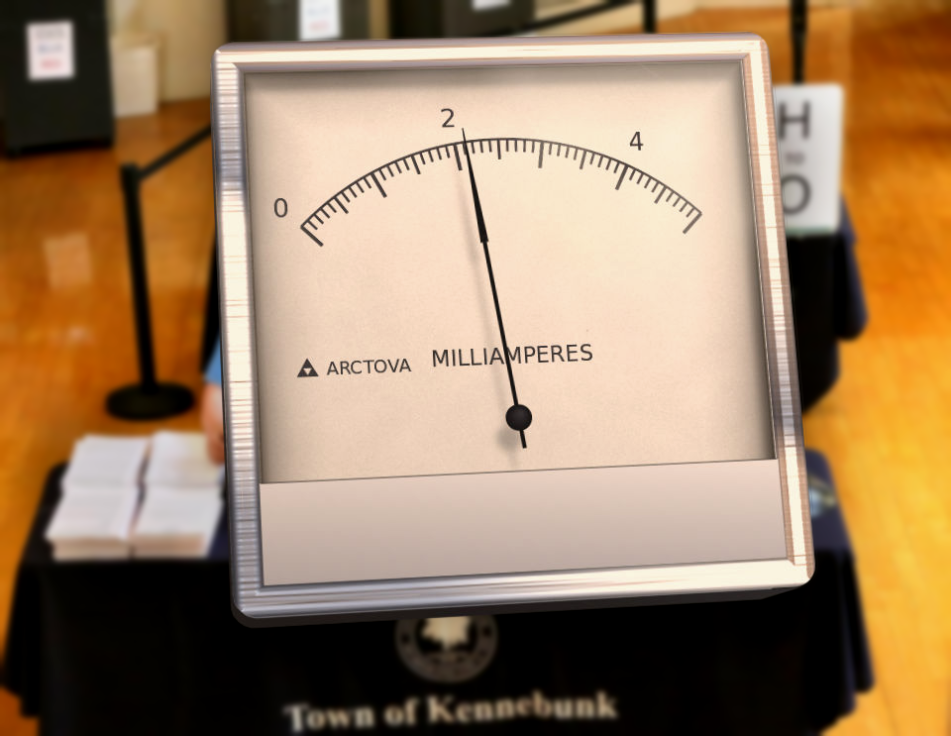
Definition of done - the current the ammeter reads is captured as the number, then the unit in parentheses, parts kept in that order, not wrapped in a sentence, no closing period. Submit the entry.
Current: 2.1 (mA)
